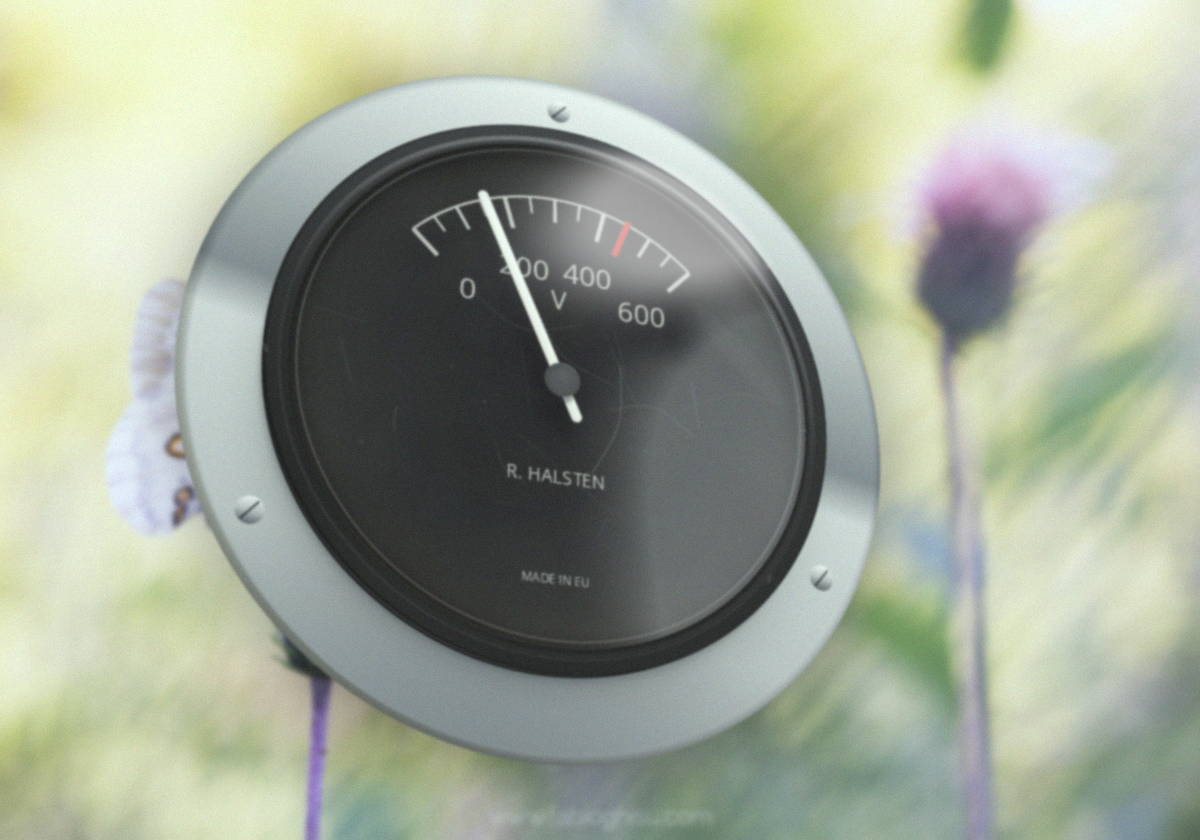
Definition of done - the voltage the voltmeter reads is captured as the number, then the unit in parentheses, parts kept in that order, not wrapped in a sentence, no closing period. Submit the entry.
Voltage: 150 (V)
